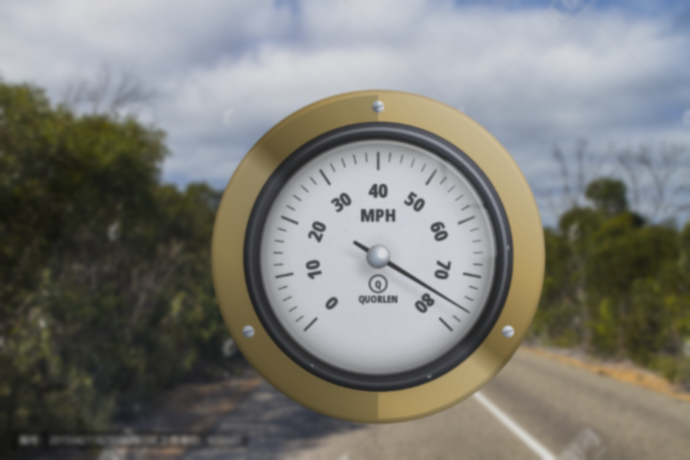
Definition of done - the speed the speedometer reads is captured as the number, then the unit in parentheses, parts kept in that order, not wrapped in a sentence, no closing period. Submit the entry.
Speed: 76 (mph)
